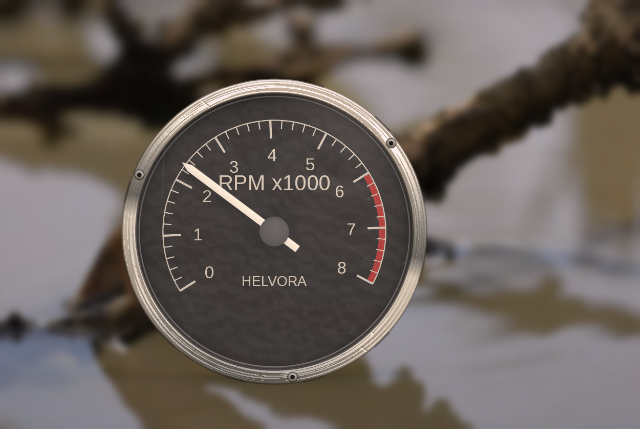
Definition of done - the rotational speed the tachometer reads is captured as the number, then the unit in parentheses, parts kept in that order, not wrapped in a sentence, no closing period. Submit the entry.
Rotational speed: 2300 (rpm)
